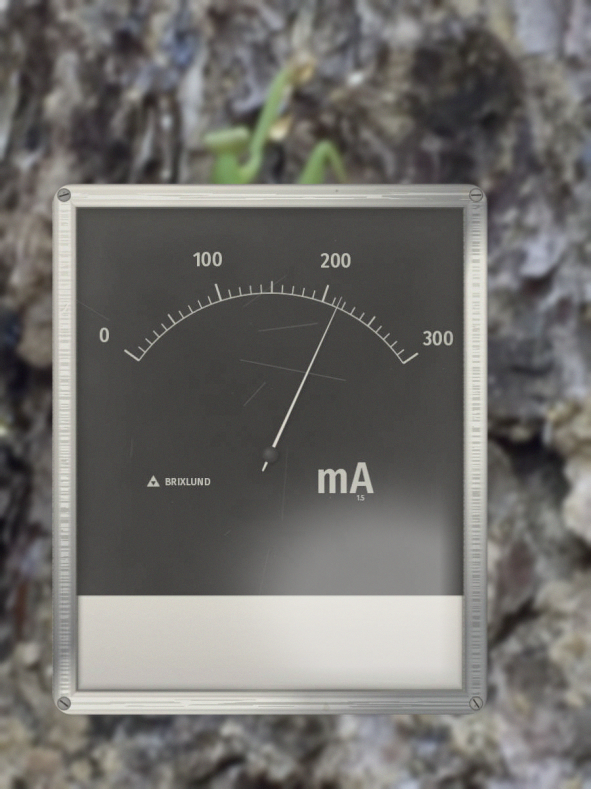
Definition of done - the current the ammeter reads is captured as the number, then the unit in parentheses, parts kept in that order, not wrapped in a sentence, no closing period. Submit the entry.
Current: 215 (mA)
